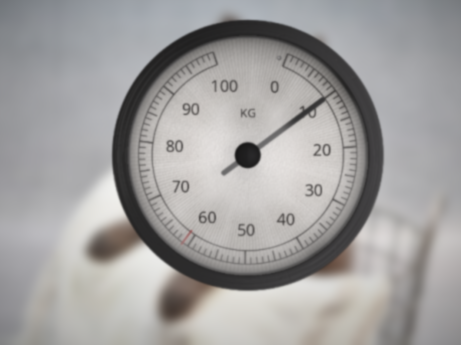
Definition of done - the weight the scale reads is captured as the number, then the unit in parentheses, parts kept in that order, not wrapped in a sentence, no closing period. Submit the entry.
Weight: 10 (kg)
